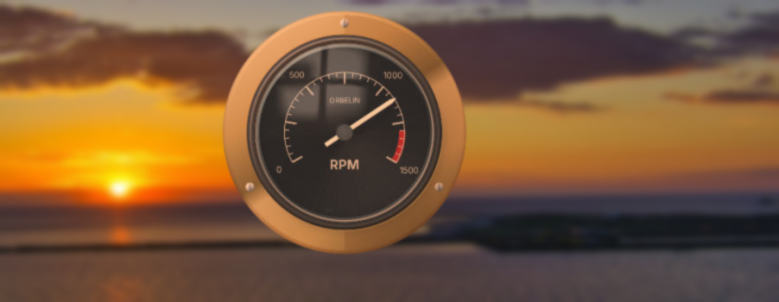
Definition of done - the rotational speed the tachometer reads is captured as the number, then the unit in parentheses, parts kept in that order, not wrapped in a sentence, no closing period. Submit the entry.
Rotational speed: 1100 (rpm)
